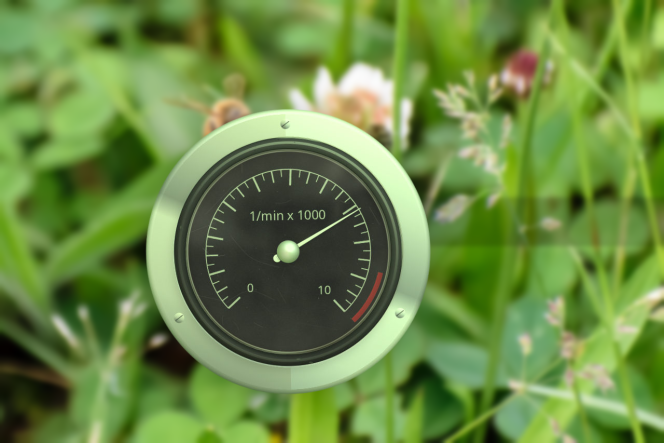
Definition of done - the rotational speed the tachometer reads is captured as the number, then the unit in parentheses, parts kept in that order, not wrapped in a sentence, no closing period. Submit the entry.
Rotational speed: 7125 (rpm)
